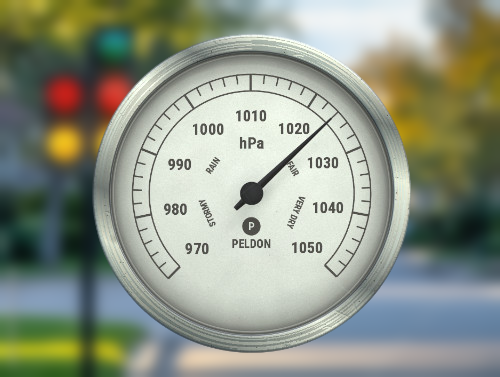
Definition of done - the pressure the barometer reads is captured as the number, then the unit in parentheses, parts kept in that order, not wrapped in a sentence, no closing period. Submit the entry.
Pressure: 1024 (hPa)
